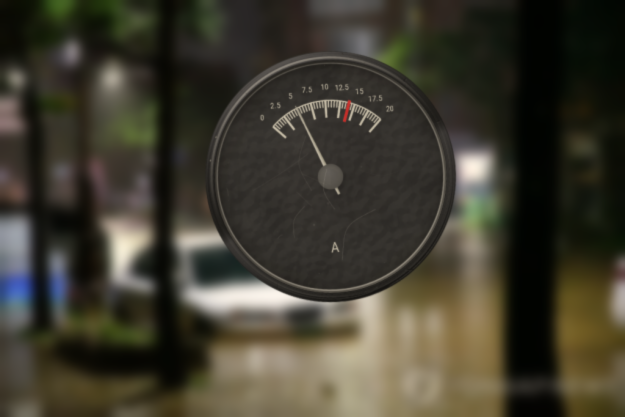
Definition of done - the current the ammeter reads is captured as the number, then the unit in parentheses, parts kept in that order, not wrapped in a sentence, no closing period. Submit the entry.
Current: 5 (A)
